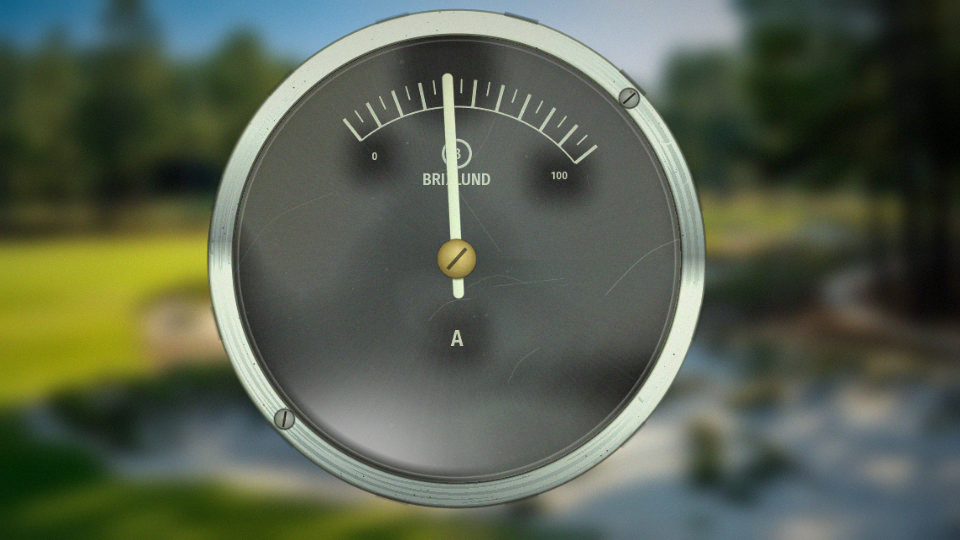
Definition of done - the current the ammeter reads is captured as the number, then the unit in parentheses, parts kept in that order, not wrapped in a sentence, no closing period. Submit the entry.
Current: 40 (A)
